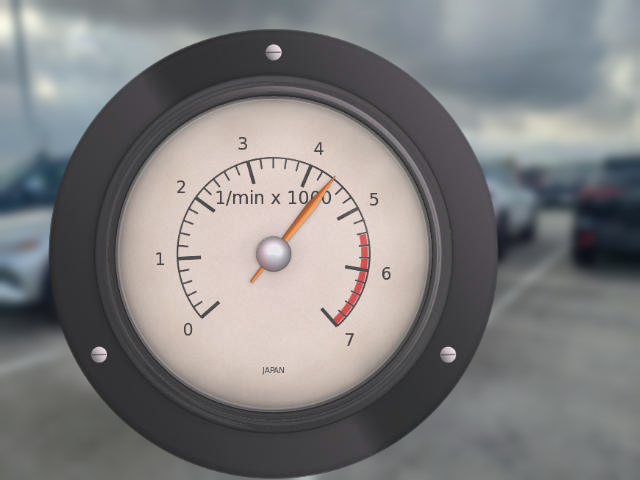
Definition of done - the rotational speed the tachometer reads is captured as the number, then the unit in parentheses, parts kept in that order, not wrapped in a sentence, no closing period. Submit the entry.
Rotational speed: 4400 (rpm)
